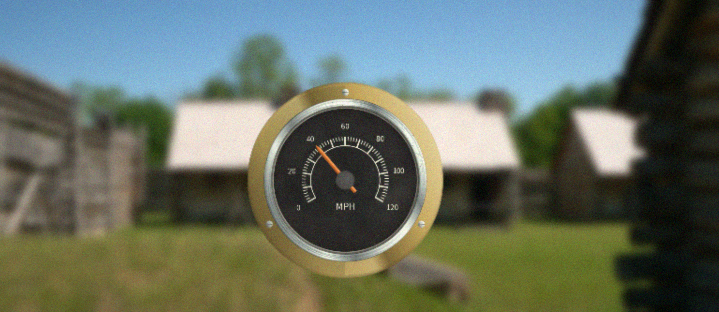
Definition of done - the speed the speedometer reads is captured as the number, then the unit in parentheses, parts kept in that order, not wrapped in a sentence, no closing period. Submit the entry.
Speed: 40 (mph)
